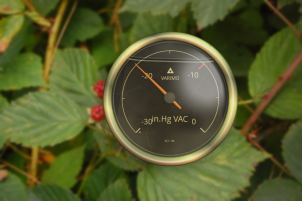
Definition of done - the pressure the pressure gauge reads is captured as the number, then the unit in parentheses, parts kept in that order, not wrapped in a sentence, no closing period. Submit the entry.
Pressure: -20 (inHg)
